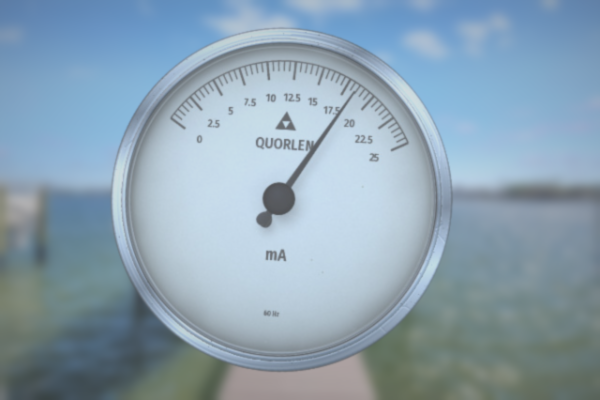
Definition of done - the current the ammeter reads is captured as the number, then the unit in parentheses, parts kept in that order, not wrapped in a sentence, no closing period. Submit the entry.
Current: 18.5 (mA)
